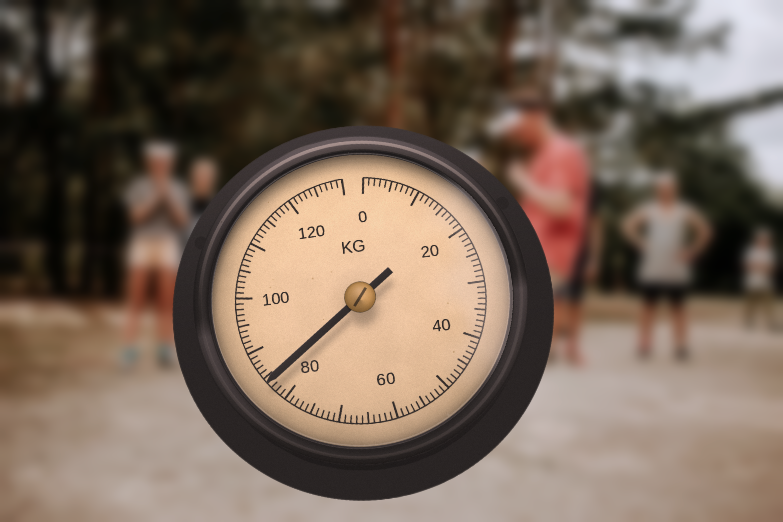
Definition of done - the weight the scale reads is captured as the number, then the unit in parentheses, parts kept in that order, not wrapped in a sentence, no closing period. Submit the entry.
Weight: 84 (kg)
